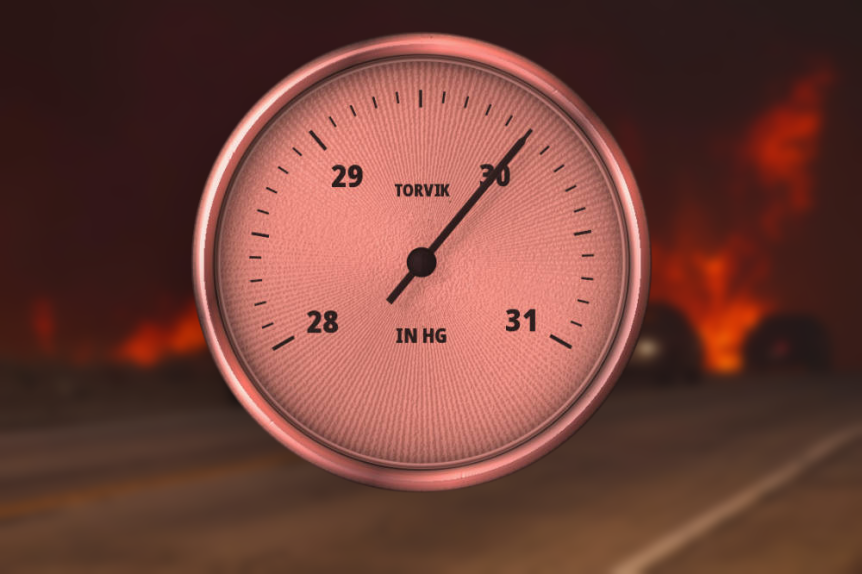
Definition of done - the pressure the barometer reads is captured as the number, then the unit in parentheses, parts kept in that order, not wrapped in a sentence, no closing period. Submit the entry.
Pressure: 30 (inHg)
